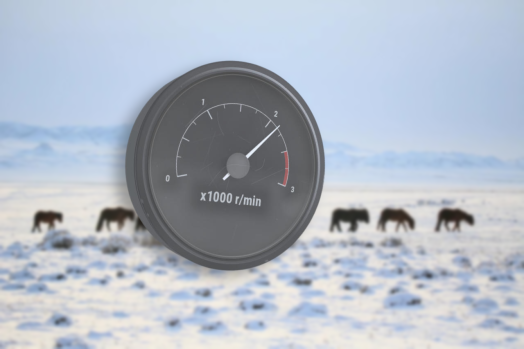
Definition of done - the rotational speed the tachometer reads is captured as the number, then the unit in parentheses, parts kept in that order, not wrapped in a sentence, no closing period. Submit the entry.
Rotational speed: 2125 (rpm)
